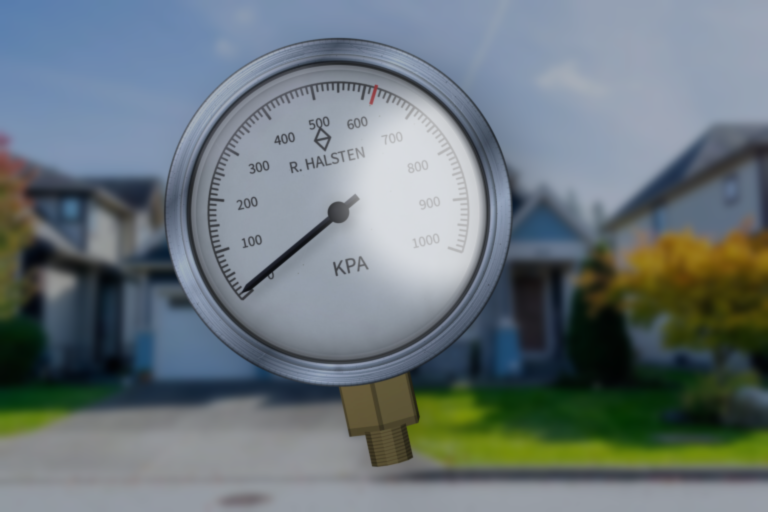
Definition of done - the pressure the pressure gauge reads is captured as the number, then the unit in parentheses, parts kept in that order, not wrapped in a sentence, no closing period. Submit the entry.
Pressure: 10 (kPa)
